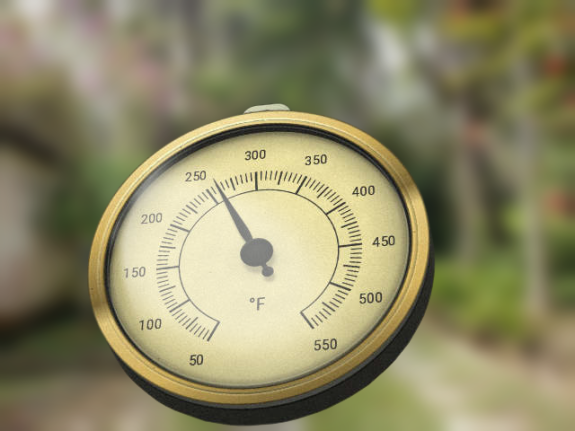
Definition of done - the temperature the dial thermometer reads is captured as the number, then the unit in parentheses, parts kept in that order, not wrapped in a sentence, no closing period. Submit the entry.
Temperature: 260 (°F)
